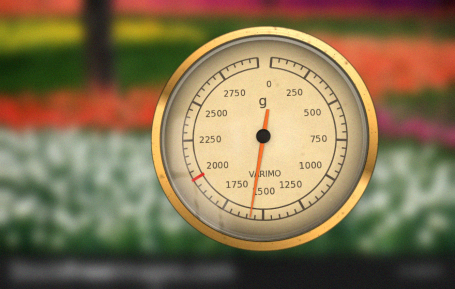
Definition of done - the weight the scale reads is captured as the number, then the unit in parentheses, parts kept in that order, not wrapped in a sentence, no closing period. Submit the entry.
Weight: 1575 (g)
